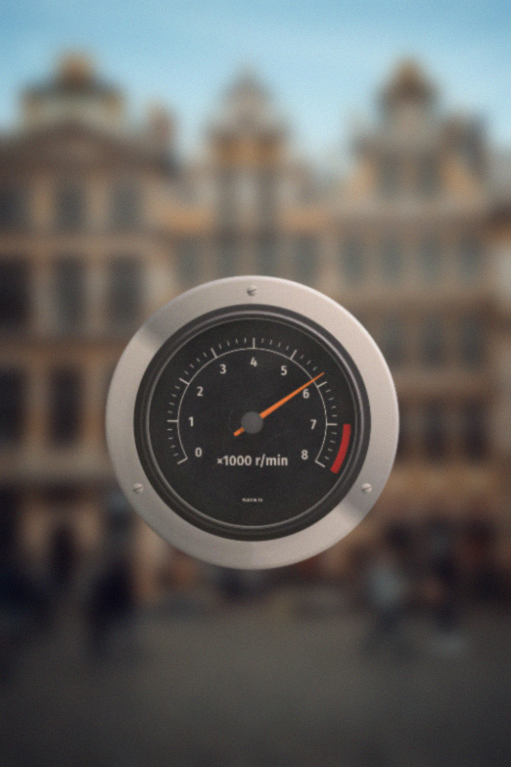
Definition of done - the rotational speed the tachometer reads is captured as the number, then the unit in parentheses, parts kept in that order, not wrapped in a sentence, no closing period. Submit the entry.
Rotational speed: 5800 (rpm)
